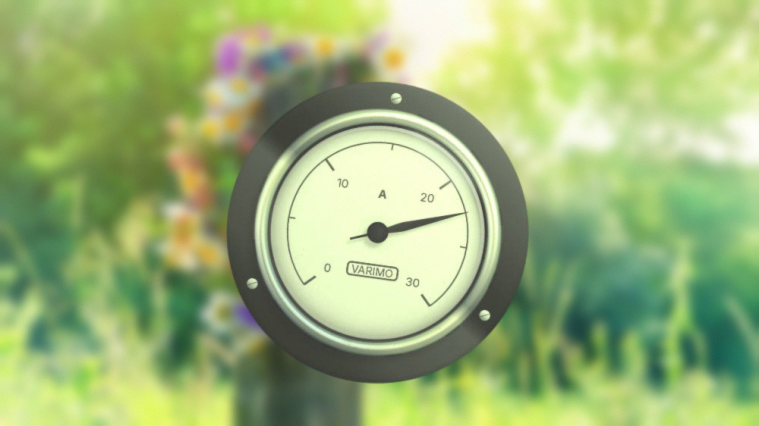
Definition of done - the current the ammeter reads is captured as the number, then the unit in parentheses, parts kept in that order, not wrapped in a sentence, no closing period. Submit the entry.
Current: 22.5 (A)
